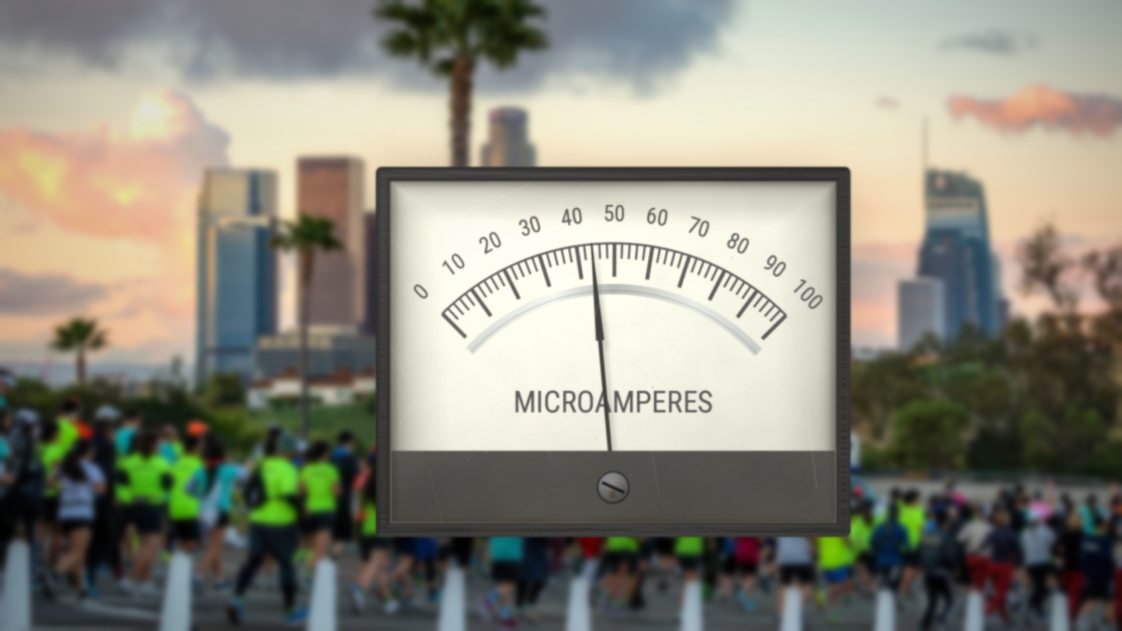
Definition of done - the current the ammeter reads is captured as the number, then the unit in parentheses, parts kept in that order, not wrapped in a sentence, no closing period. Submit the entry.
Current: 44 (µA)
